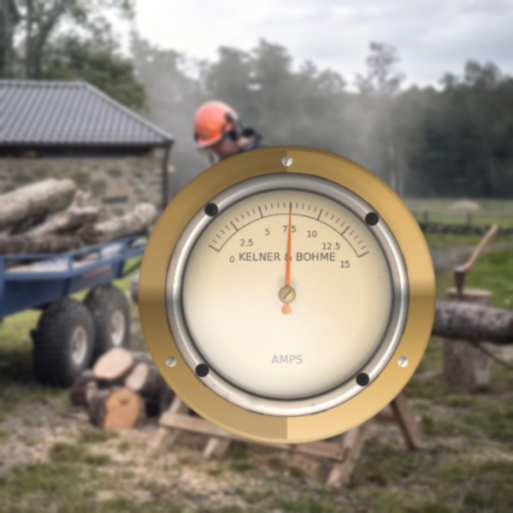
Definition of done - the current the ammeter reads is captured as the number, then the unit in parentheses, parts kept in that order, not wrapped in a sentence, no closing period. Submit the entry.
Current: 7.5 (A)
